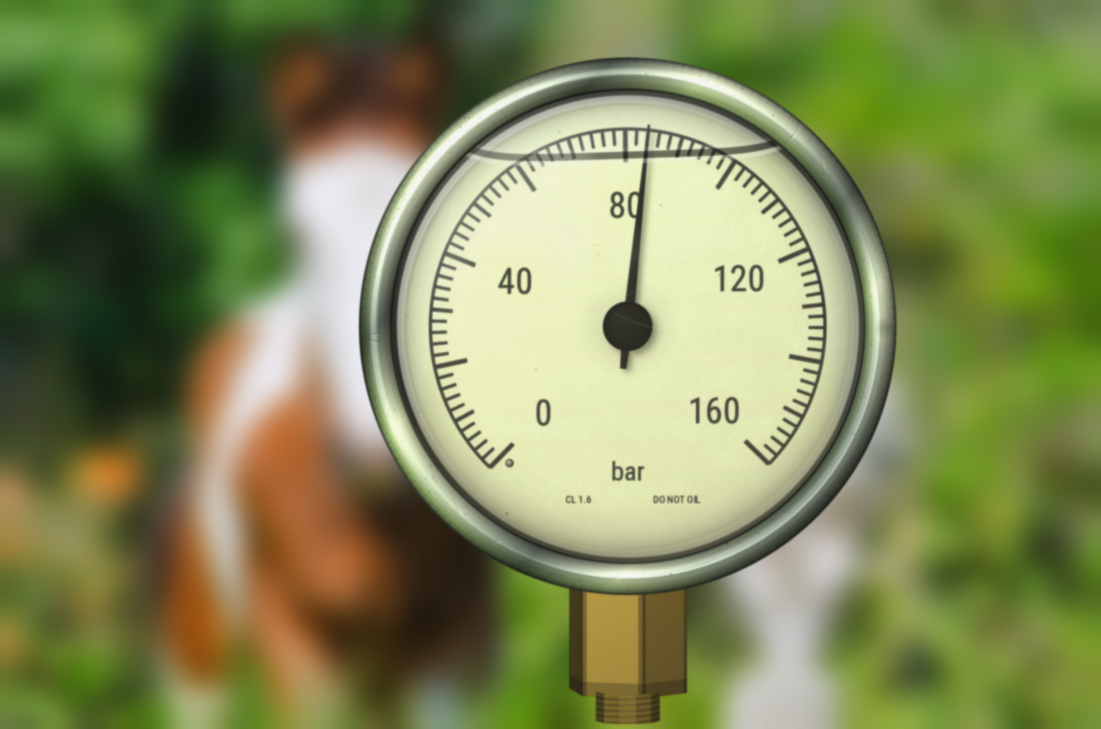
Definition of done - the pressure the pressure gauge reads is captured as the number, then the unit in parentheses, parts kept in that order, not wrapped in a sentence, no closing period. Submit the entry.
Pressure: 84 (bar)
